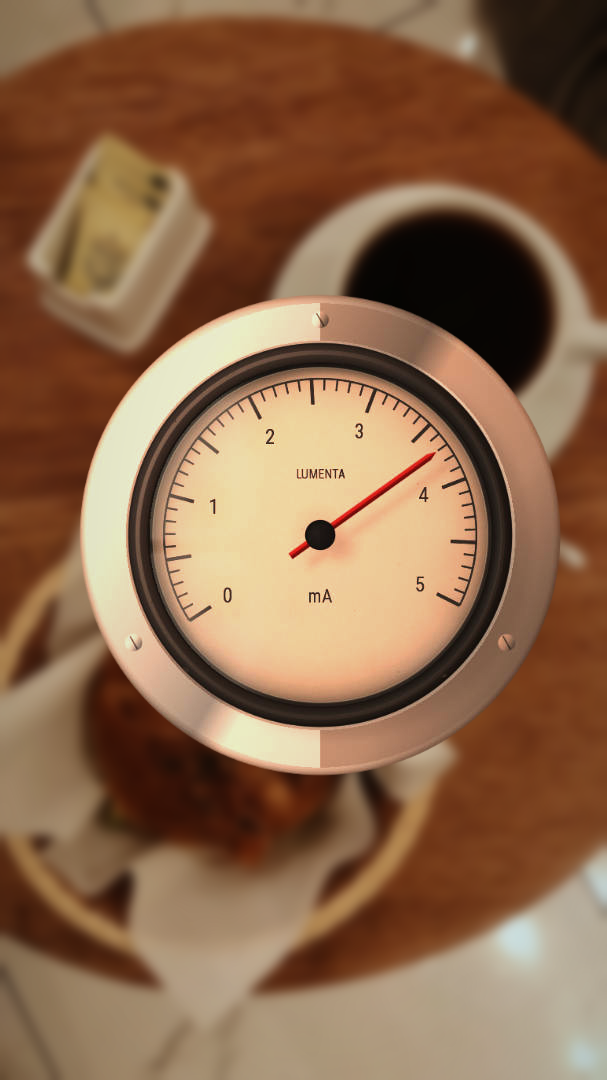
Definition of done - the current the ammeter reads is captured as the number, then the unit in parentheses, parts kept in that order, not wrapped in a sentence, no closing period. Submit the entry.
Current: 3.7 (mA)
